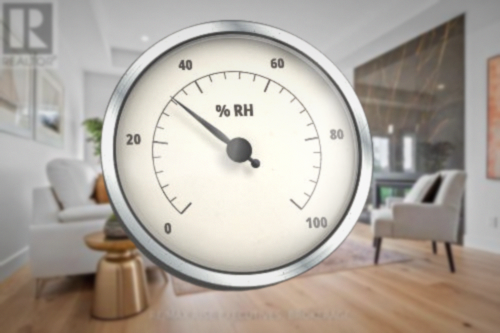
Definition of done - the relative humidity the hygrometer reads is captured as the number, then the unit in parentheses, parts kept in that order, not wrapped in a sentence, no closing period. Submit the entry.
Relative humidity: 32 (%)
